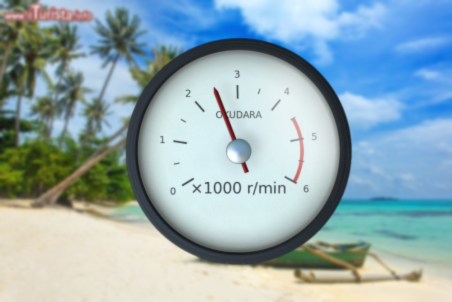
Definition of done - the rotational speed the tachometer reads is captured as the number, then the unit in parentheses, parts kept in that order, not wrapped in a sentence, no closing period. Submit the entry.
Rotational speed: 2500 (rpm)
